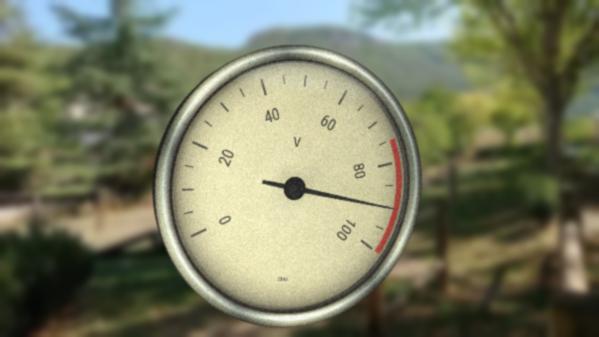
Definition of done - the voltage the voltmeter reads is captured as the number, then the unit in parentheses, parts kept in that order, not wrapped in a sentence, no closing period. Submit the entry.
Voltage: 90 (V)
